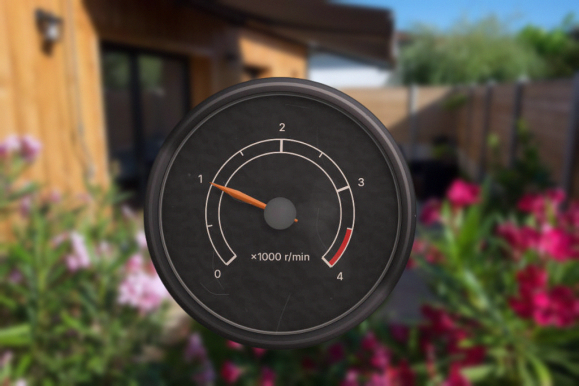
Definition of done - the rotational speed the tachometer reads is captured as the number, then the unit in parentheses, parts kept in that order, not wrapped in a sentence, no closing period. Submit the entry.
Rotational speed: 1000 (rpm)
